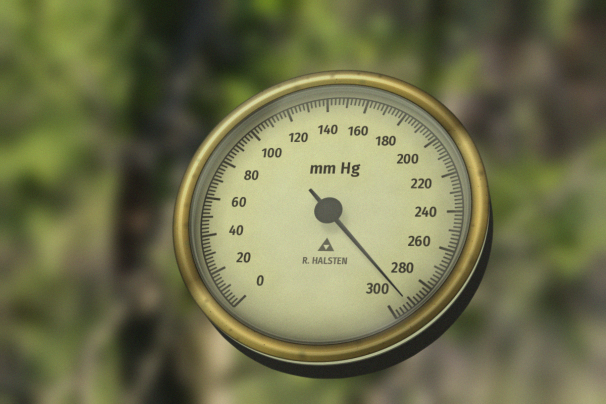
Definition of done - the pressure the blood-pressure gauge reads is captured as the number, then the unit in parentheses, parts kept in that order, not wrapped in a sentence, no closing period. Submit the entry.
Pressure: 292 (mmHg)
